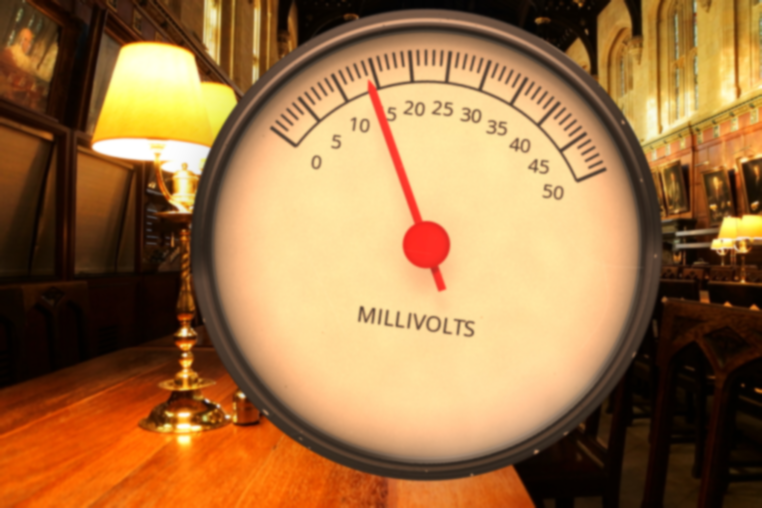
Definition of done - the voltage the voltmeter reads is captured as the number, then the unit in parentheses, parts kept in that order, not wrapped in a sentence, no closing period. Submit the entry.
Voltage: 14 (mV)
